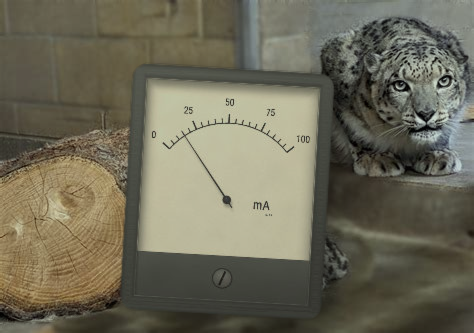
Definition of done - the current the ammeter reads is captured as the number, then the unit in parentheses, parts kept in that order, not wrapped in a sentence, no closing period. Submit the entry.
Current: 15 (mA)
